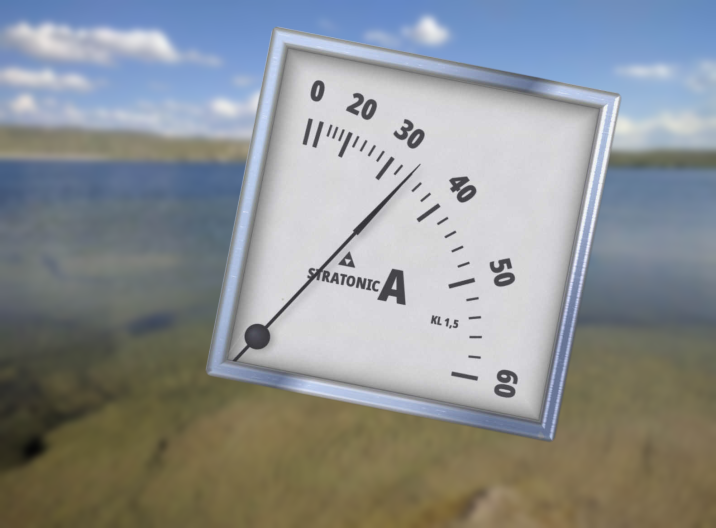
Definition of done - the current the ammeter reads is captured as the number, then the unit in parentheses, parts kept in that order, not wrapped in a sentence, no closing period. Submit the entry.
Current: 34 (A)
